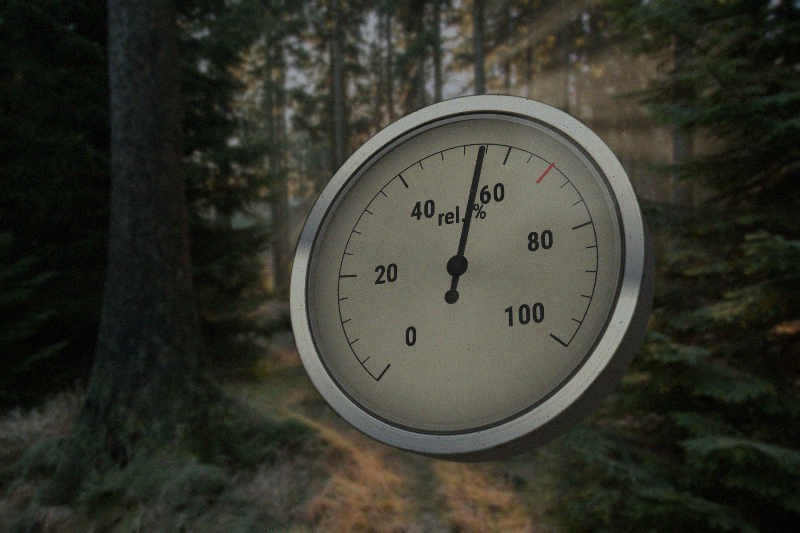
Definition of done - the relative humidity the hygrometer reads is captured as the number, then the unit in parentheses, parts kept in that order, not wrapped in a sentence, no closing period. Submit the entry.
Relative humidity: 56 (%)
